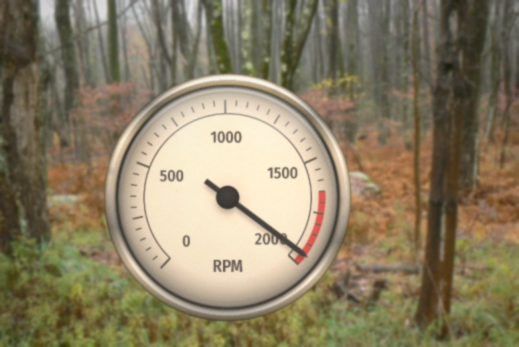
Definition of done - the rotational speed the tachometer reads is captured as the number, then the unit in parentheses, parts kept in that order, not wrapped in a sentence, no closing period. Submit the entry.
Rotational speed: 1950 (rpm)
